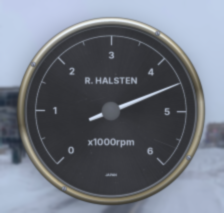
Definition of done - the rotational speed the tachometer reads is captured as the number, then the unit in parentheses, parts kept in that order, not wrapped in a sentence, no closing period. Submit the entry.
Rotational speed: 4500 (rpm)
